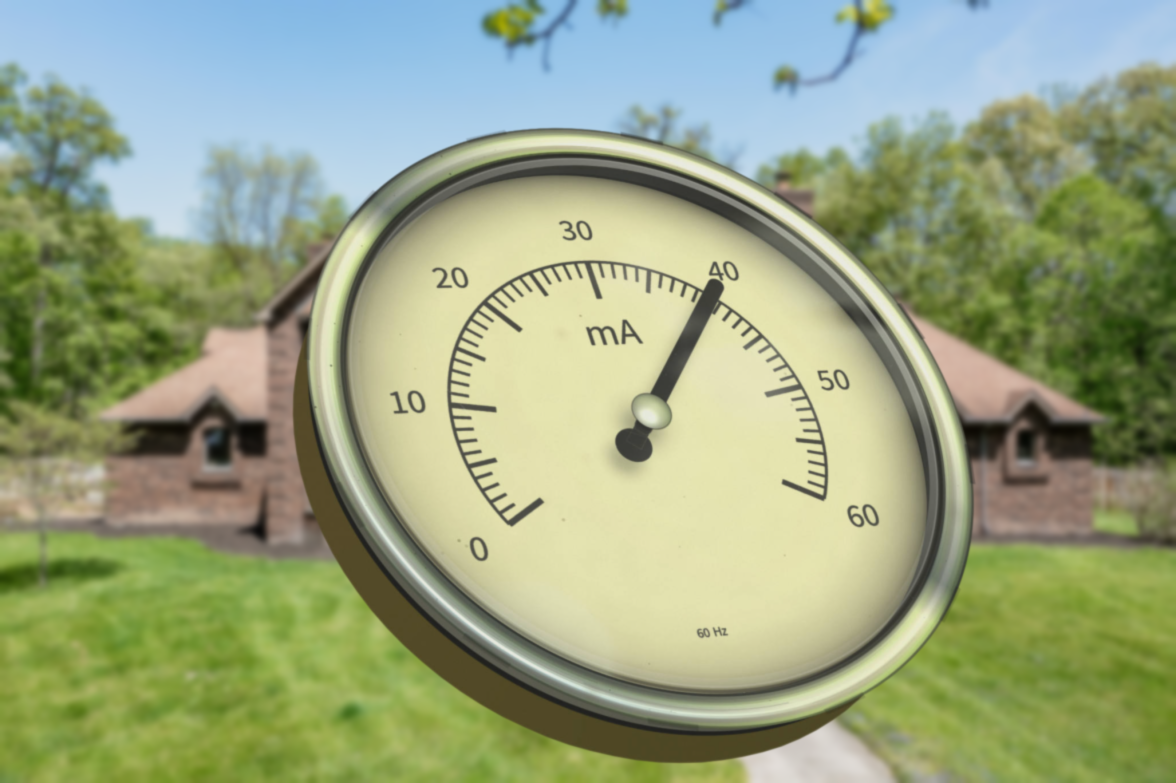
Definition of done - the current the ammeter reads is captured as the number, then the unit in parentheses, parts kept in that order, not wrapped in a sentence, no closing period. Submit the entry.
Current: 40 (mA)
